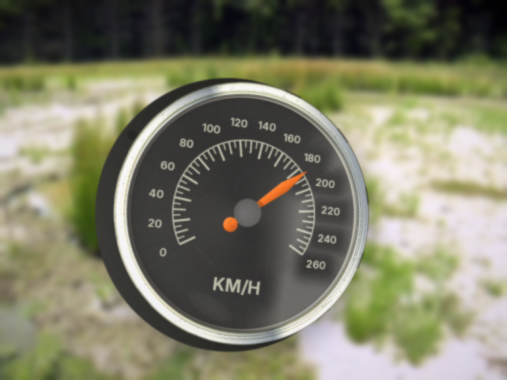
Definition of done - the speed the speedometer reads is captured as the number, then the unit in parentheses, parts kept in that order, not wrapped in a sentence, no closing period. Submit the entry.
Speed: 185 (km/h)
